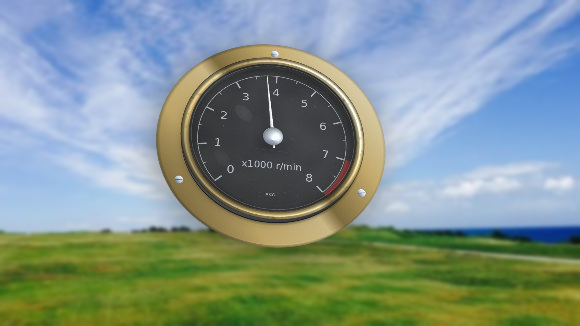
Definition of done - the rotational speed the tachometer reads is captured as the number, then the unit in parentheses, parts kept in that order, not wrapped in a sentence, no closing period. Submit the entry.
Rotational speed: 3750 (rpm)
